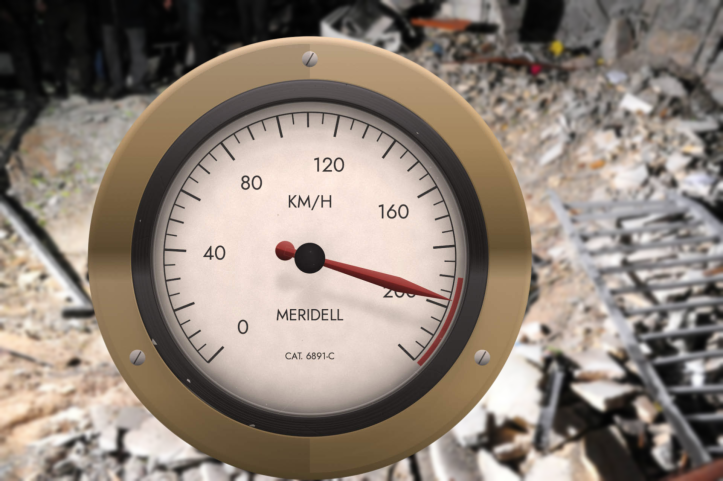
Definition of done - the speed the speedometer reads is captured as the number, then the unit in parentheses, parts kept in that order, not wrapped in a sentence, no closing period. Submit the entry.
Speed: 197.5 (km/h)
